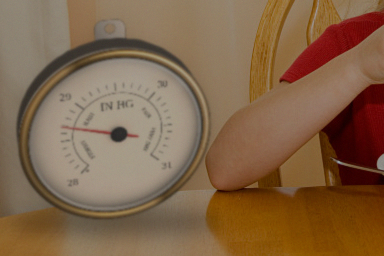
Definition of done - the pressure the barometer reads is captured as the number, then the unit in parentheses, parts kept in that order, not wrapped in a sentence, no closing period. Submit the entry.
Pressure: 28.7 (inHg)
